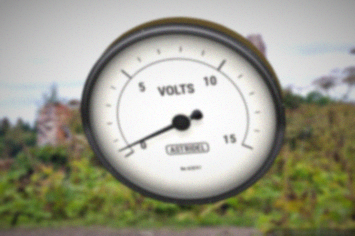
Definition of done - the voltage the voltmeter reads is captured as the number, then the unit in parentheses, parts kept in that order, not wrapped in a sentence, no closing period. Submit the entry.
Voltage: 0.5 (V)
